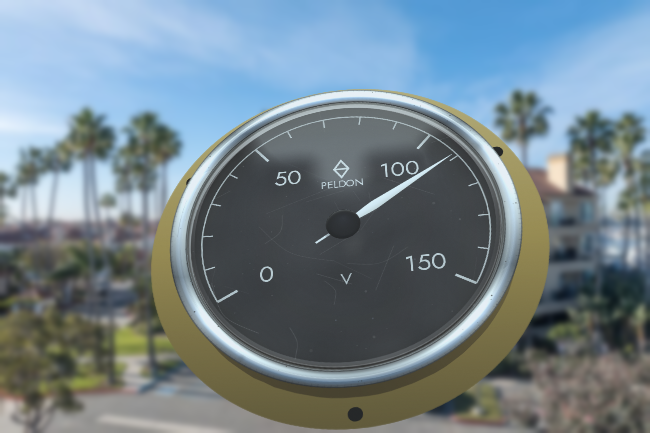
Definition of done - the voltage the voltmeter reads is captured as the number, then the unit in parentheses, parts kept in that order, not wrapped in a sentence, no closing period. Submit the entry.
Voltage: 110 (V)
